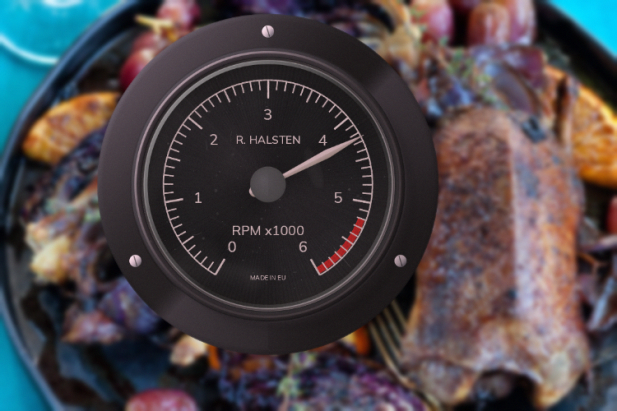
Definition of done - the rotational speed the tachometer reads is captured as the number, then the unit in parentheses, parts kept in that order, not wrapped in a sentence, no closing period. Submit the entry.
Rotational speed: 4250 (rpm)
